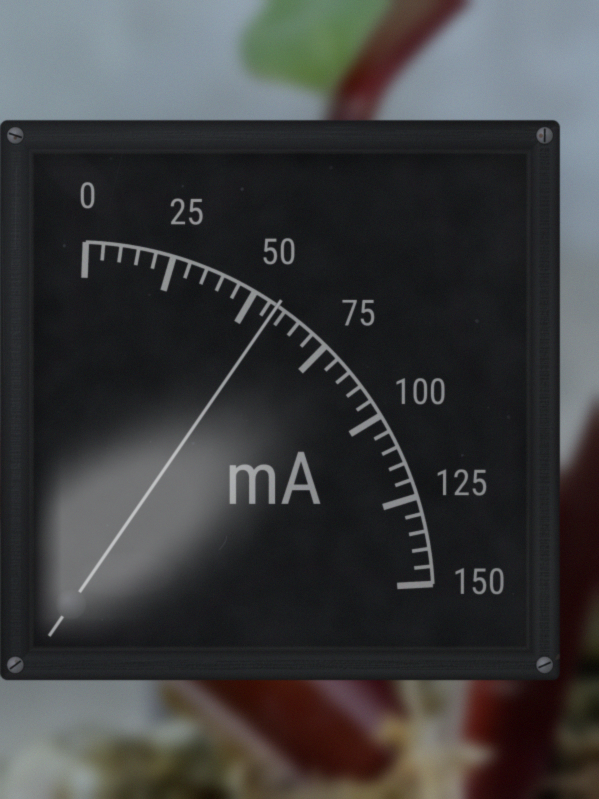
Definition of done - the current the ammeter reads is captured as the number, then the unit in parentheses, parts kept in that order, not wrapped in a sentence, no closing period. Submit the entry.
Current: 57.5 (mA)
